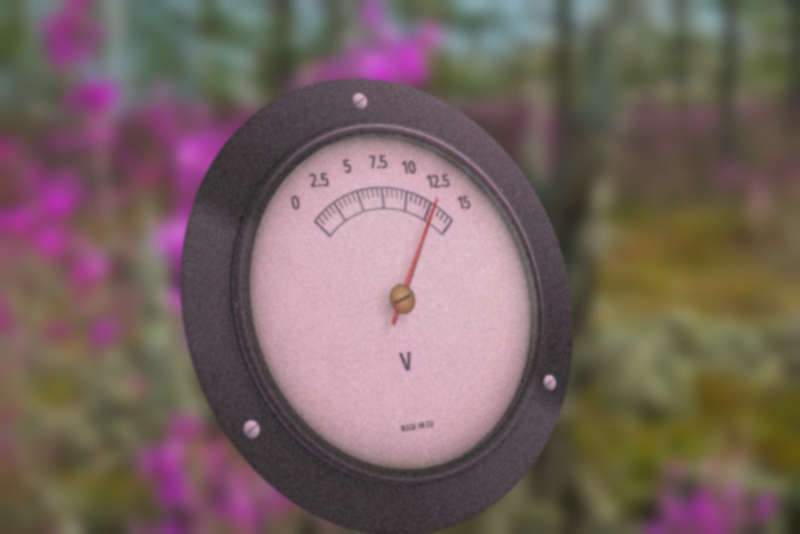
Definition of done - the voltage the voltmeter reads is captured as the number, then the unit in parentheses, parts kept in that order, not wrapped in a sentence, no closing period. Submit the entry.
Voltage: 12.5 (V)
